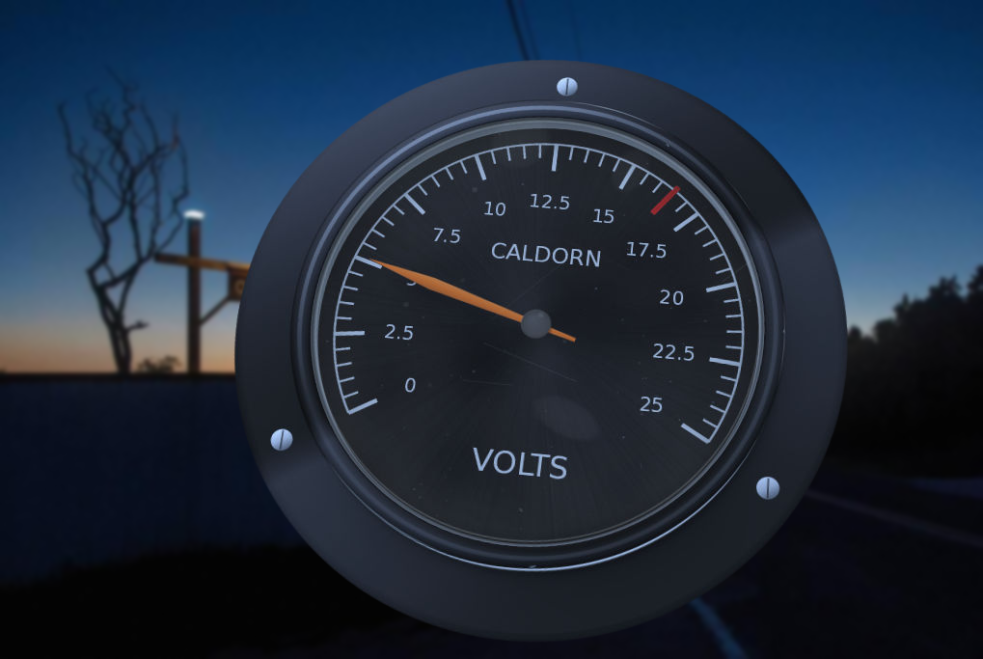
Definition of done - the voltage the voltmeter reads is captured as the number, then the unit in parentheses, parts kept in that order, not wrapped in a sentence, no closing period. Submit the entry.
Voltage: 5 (V)
